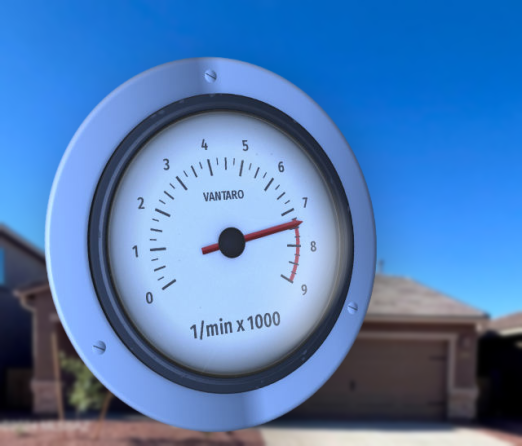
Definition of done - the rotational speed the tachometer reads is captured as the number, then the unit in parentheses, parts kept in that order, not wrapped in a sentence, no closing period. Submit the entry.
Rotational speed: 7375 (rpm)
